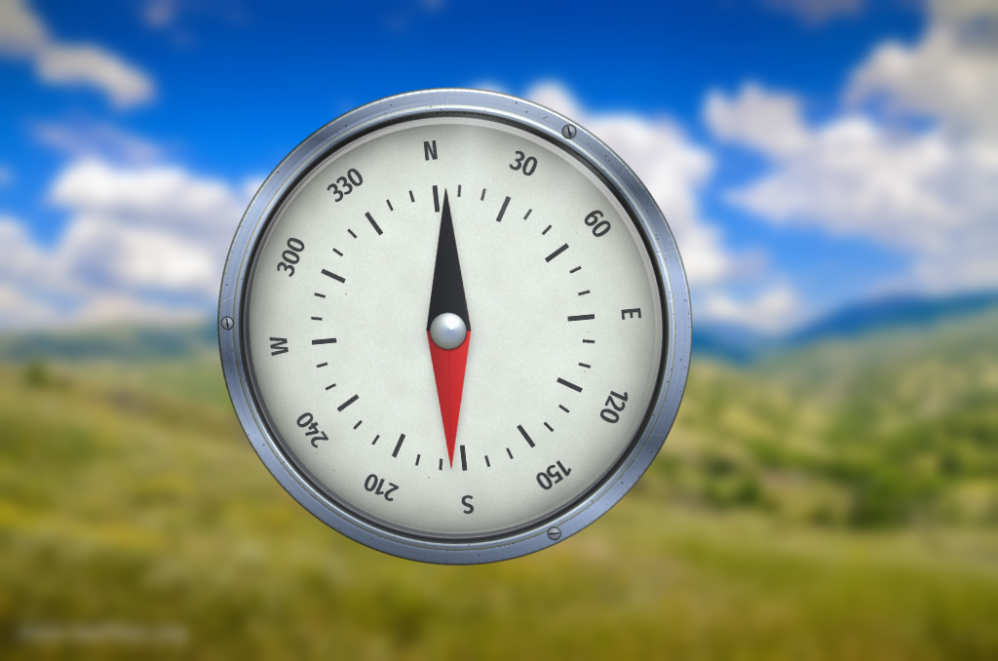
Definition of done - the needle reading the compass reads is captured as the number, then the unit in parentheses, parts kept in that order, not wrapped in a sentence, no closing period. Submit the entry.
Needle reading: 185 (°)
